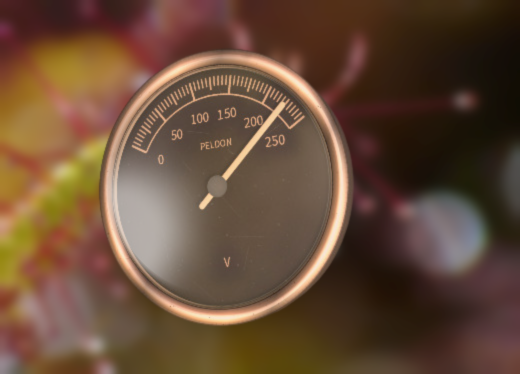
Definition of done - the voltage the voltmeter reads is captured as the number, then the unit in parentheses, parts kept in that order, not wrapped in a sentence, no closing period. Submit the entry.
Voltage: 225 (V)
